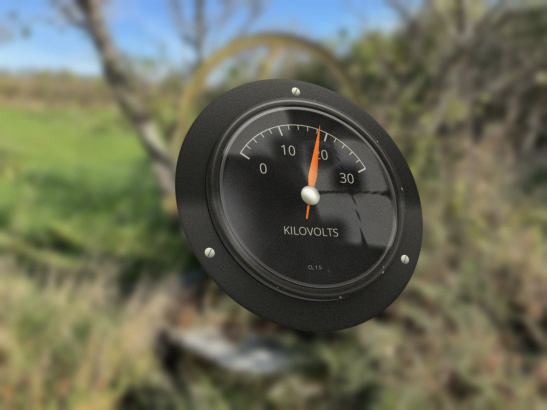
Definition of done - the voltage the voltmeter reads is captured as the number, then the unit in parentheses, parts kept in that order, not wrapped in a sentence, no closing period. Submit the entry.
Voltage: 18 (kV)
